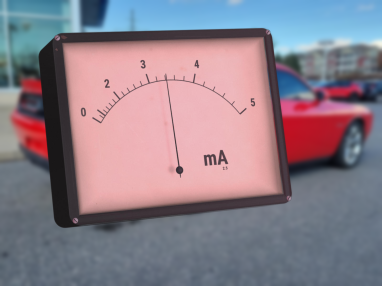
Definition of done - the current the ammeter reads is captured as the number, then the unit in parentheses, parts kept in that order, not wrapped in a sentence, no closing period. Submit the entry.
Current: 3.4 (mA)
